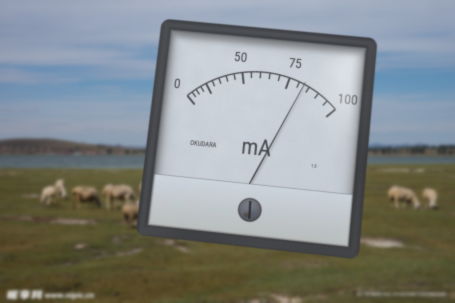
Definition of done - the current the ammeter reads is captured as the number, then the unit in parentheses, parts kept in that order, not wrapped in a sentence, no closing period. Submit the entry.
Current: 82.5 (mA)
